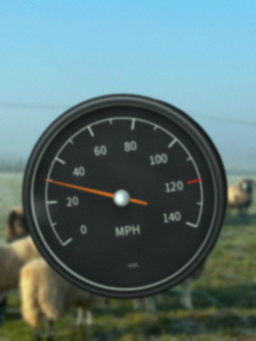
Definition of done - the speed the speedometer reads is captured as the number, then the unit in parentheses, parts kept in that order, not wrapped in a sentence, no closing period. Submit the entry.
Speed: 30 (mph)
